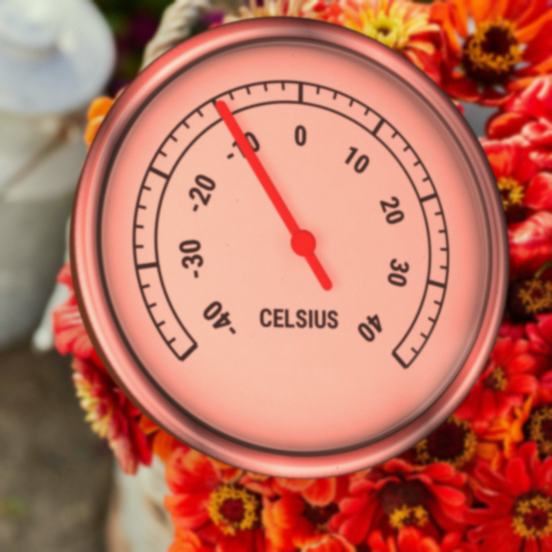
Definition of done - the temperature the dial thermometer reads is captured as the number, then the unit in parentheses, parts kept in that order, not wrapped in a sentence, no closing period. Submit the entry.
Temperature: -10 (°C)
